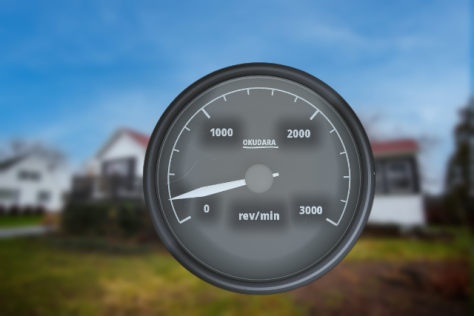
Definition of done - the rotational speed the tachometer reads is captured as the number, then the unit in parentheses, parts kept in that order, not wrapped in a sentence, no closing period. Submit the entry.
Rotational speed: 200 (rpm)
